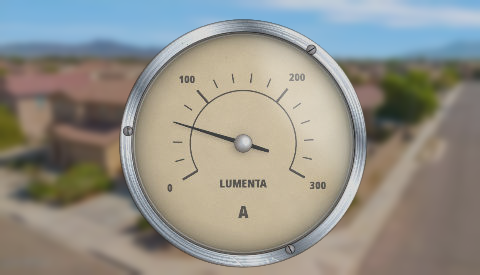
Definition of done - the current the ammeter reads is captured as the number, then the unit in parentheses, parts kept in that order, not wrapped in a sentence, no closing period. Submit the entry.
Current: 60 (A)
